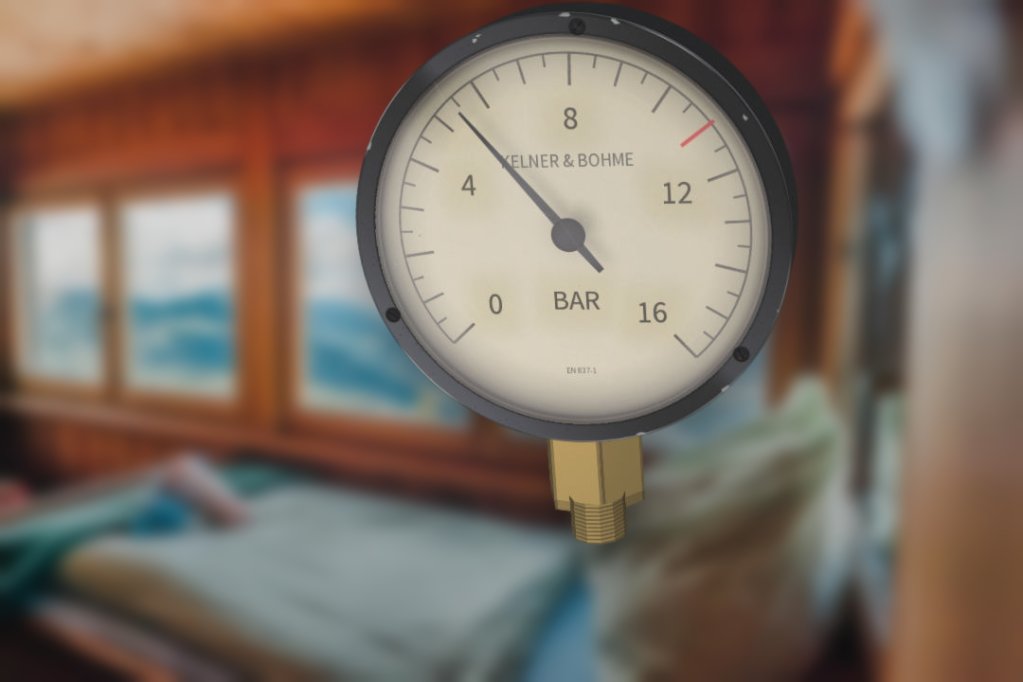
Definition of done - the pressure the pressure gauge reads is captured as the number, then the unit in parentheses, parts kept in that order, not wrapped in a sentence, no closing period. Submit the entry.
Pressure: 5.5 (bar)
